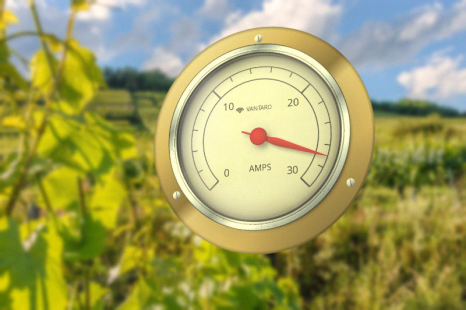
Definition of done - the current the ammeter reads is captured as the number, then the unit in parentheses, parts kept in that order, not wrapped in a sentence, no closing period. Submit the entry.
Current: 27 (A)
